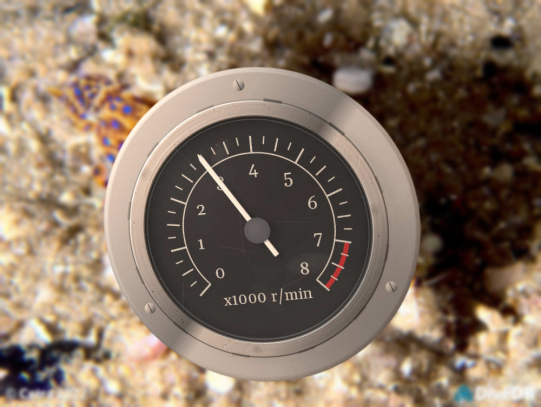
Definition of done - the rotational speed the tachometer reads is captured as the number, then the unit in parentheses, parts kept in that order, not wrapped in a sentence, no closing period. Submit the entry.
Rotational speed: 3000 (rpm)
